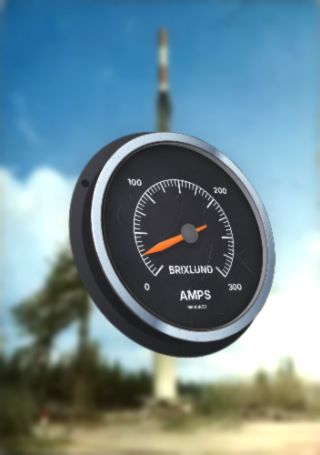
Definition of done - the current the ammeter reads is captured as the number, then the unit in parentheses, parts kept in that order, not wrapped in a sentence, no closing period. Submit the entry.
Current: 25 (A)
